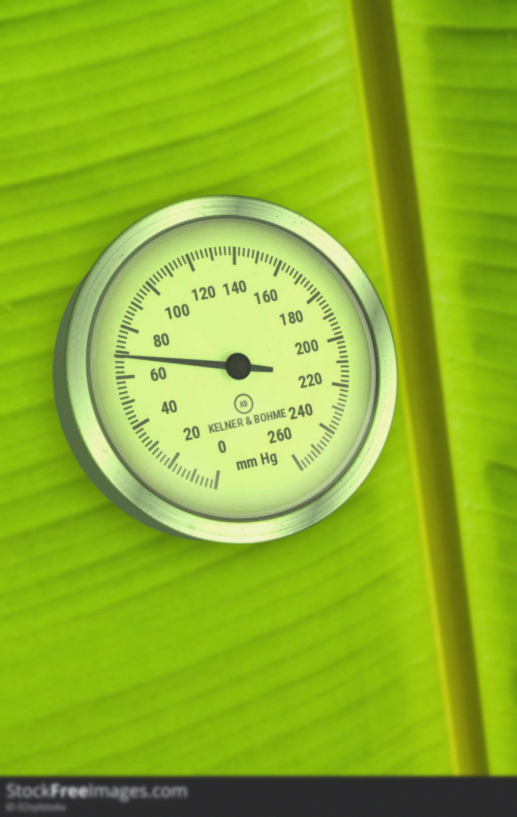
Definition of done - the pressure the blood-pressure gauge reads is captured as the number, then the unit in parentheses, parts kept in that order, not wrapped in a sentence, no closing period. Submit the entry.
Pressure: 68 (mmHg)
